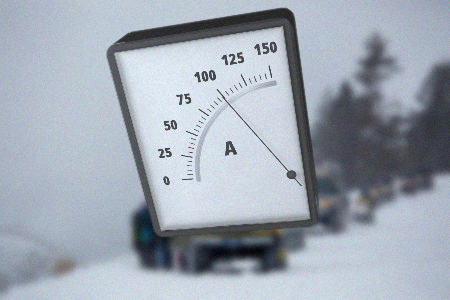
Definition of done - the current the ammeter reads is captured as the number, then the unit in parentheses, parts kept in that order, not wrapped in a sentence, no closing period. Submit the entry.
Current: 100 (A)
